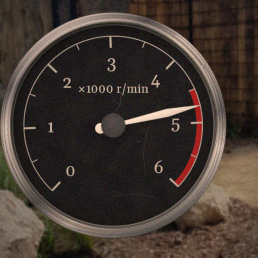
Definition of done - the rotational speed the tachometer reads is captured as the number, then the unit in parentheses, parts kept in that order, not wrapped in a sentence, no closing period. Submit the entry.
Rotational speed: 4750 (rpm)
